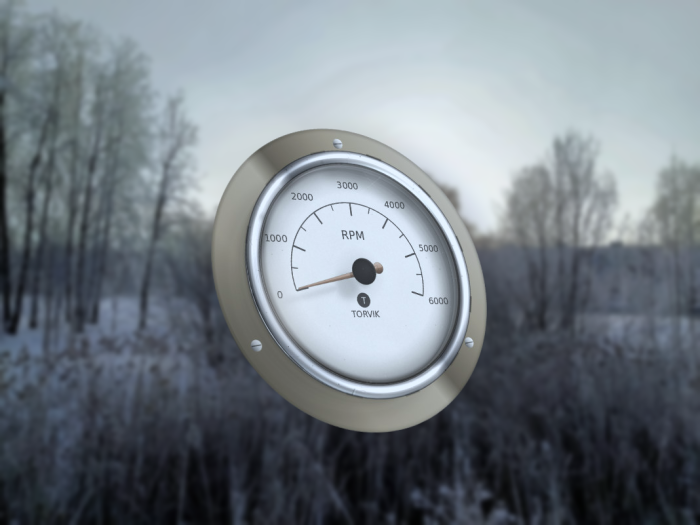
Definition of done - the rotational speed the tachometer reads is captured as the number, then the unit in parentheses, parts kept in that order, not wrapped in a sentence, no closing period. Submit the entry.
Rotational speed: 0 (rpm)
